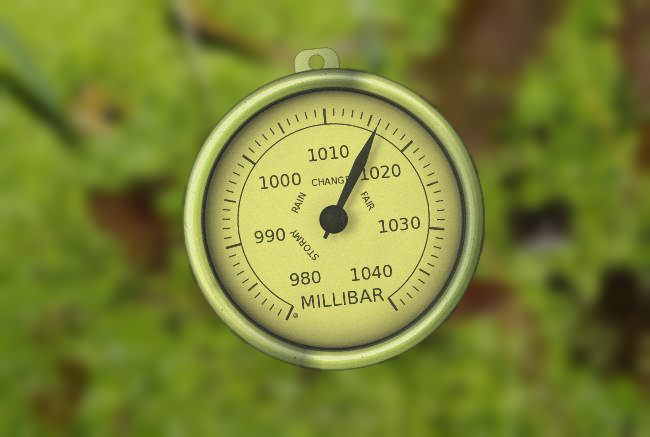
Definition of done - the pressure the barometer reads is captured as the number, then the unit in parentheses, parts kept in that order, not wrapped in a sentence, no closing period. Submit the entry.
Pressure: 1016 (mbar)
